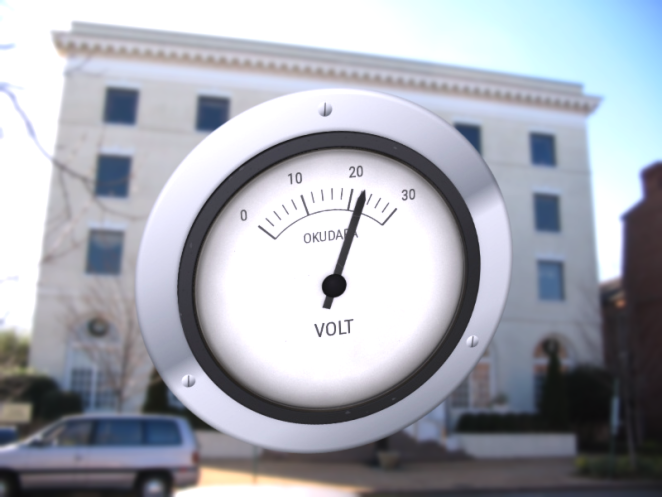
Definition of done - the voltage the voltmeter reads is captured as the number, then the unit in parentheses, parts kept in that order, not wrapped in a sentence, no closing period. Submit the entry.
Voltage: 22 (V)
